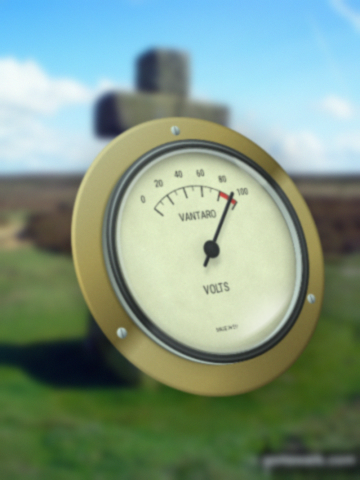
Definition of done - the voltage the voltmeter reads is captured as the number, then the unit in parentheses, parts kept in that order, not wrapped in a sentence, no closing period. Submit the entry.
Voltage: 90 (V)
